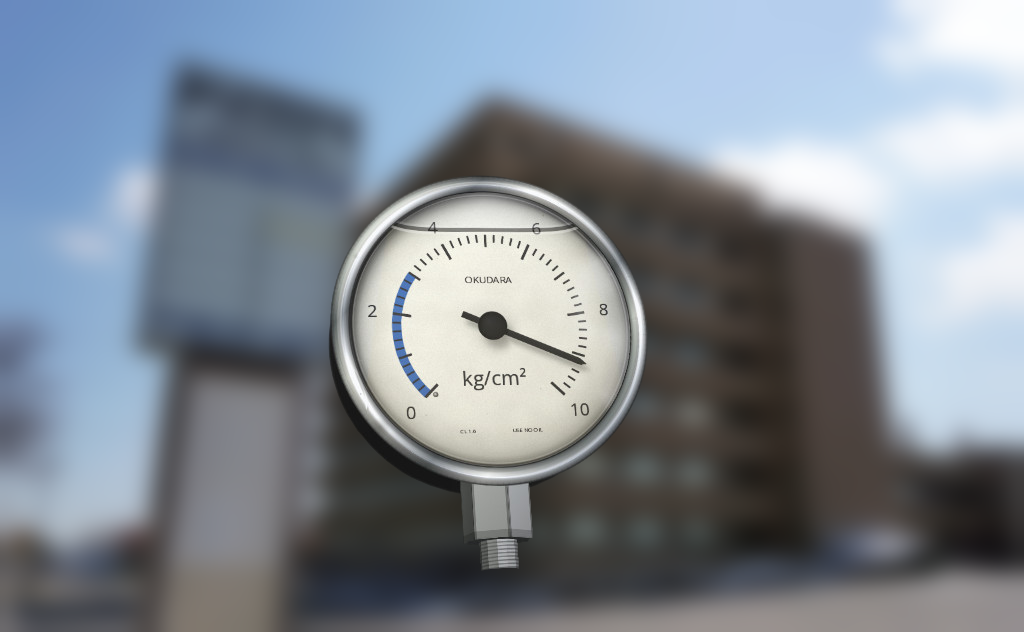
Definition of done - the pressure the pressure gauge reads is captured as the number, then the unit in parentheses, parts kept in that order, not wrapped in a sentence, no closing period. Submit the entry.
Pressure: 9.2 (kg/cm²)
